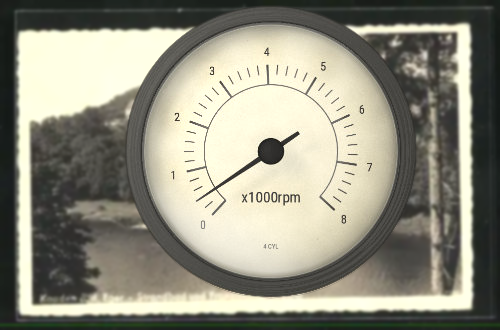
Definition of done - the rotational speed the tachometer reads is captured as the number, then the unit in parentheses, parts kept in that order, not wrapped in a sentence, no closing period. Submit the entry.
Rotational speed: 400 (rpm)
